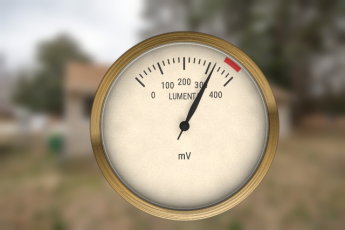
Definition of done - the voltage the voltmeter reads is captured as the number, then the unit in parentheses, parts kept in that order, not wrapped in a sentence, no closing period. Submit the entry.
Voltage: 320 (mV)
